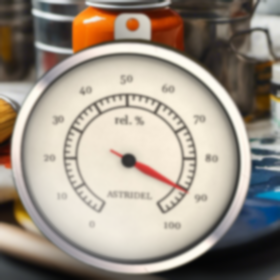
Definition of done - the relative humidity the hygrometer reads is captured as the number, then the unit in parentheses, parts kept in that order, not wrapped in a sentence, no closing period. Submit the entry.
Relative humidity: 90 (%)
